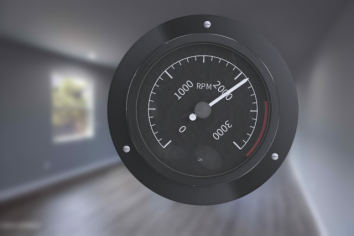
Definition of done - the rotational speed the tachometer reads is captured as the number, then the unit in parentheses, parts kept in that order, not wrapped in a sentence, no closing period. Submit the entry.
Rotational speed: 2100 (rpm)
